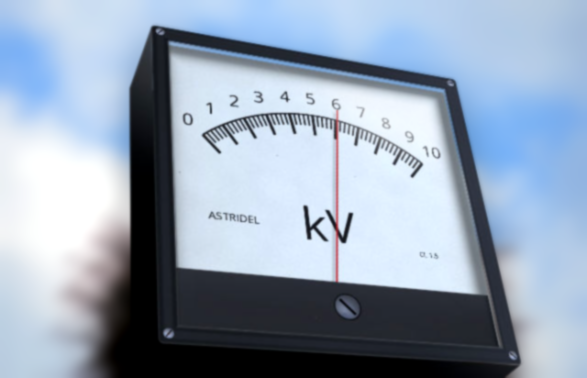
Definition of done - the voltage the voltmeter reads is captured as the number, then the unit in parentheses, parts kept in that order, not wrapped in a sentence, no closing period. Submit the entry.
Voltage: 6 (kV)
